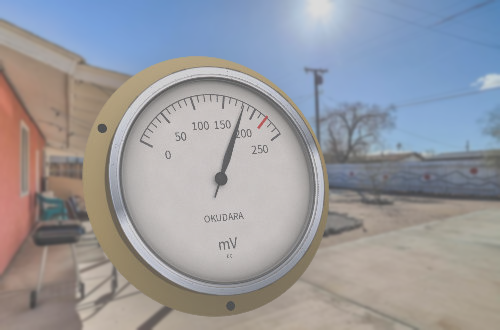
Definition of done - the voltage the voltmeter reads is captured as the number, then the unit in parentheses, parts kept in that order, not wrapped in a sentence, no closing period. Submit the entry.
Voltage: 180 (mV)
